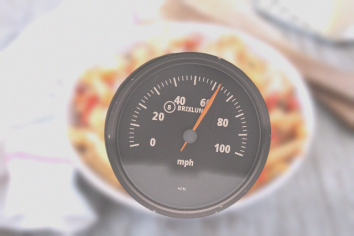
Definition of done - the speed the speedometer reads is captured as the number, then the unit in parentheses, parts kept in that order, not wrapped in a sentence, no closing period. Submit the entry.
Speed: 62 (mph)
